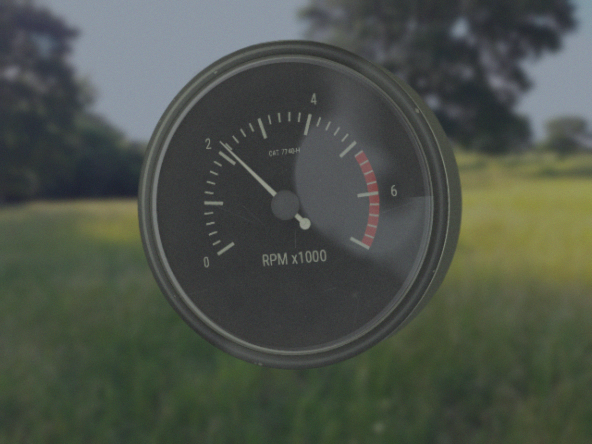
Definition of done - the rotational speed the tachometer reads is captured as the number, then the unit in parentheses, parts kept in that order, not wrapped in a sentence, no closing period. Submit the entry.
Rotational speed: 2200 (rpm)
